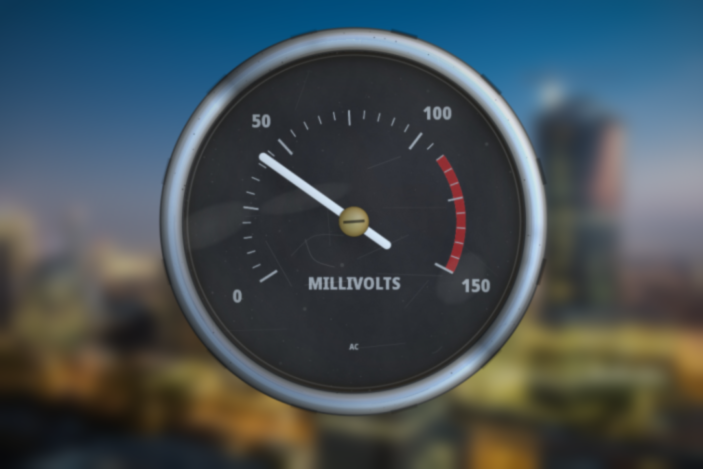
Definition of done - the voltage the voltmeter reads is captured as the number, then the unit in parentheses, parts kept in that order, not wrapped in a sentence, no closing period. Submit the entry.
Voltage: 42.5 (mV)
